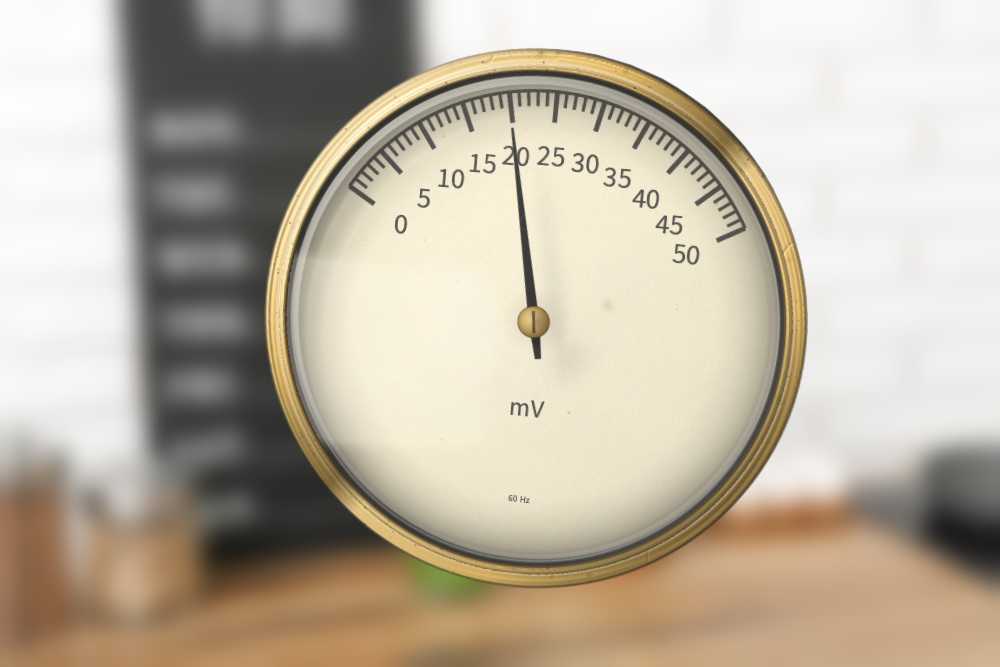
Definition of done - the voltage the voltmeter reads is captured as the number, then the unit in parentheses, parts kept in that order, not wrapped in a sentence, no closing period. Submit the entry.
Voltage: 20 (mV)
